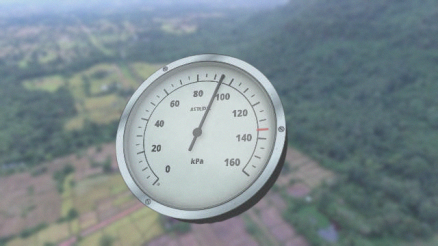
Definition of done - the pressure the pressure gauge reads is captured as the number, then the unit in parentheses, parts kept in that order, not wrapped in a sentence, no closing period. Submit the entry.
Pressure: 95 (kPa)
